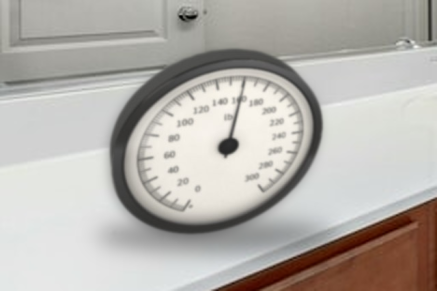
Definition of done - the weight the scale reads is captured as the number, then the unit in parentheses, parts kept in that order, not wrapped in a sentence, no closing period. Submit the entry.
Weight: 160 (lb)
